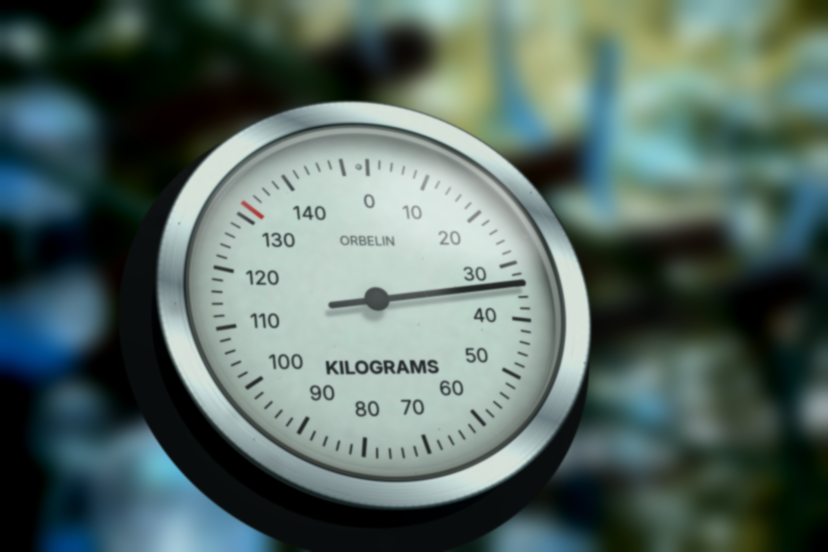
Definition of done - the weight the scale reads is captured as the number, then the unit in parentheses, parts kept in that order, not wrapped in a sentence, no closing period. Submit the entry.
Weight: 34 (kg)
